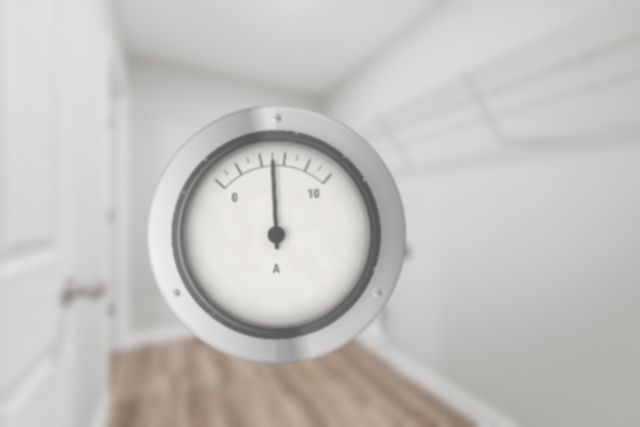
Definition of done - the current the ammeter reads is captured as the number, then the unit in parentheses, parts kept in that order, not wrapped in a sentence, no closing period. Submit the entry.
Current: 5 (A)
